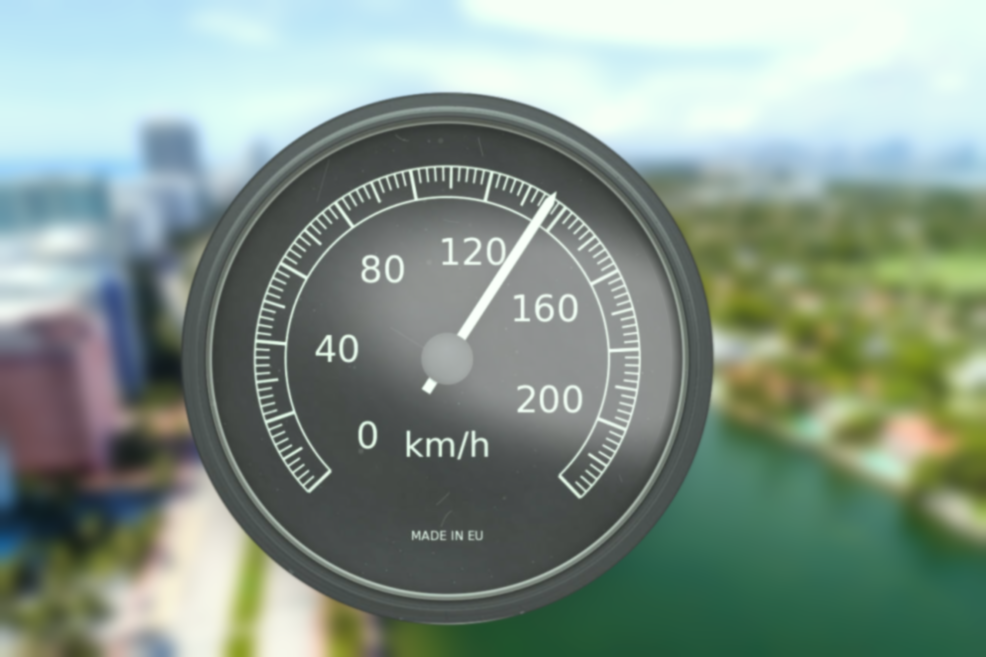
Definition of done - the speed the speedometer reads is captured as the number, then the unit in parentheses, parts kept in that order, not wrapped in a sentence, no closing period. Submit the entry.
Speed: 136 (km/h)
